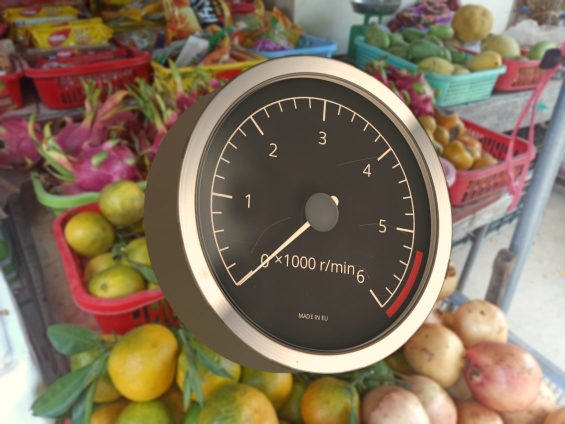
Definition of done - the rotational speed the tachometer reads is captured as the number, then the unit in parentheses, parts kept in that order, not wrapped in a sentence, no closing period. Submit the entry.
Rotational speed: 0 (rpm)
